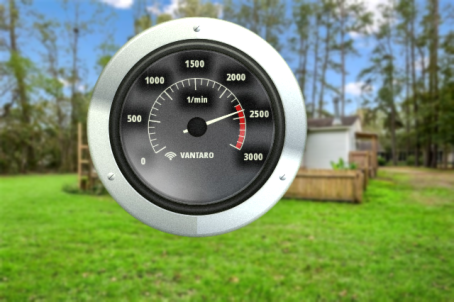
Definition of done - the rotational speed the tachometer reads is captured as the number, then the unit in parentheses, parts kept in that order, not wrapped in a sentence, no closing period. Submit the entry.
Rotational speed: 2400 (rpm)
